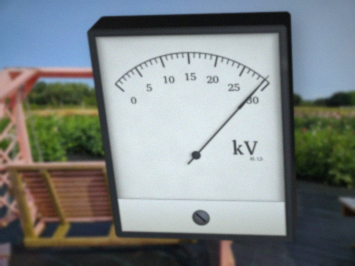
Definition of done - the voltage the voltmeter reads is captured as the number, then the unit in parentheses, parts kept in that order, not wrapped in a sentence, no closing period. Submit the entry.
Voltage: 29 (kV)
